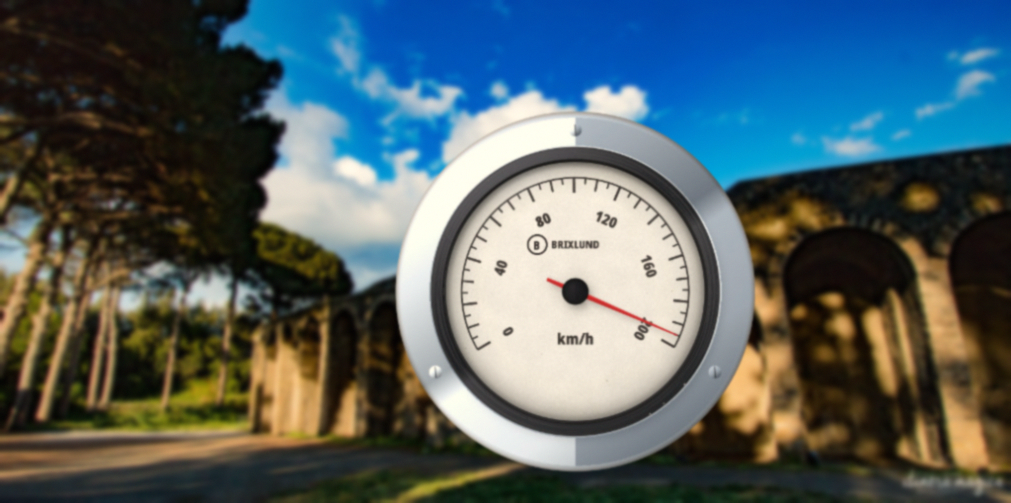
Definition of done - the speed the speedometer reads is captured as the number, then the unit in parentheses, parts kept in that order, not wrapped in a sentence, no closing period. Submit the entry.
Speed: 195 (km/h)
